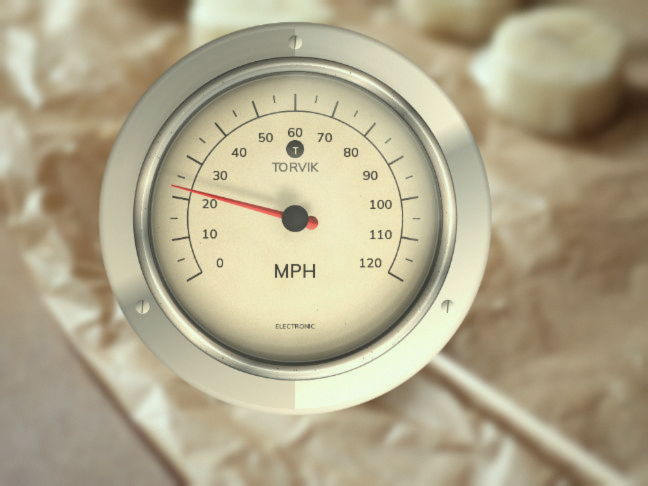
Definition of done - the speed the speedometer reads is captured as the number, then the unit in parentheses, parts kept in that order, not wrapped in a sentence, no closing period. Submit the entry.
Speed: 22.5 (mph)
